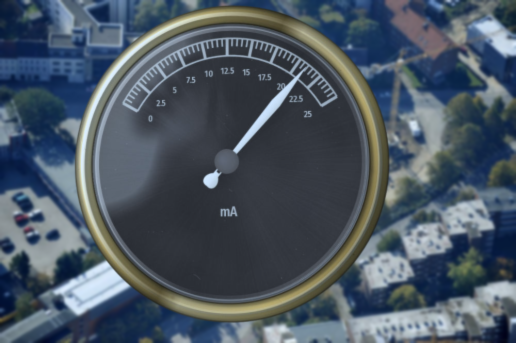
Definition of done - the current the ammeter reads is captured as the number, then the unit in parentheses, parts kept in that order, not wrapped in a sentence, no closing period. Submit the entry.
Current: 21 (mA)
